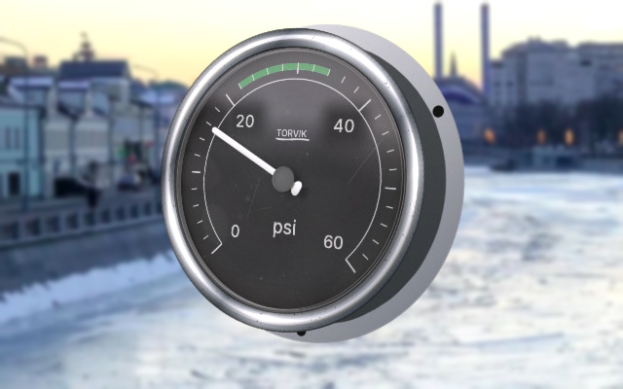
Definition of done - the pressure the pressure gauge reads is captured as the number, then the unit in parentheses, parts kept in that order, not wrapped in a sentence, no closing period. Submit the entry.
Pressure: 16 (psi)
